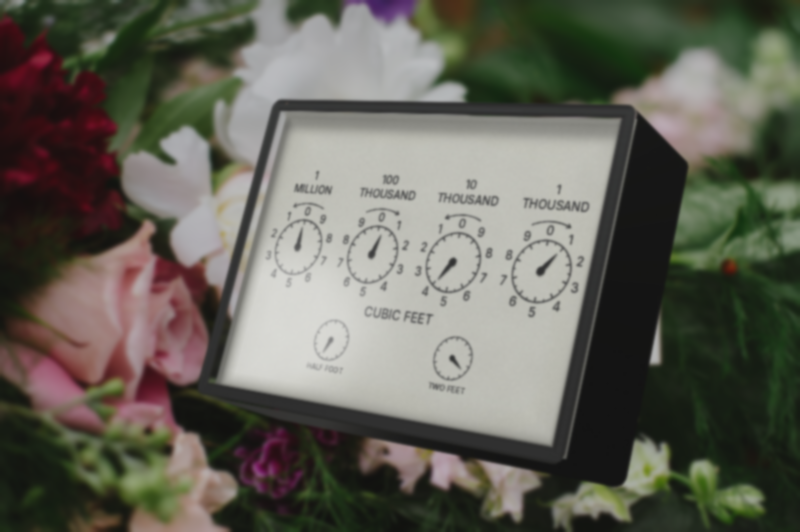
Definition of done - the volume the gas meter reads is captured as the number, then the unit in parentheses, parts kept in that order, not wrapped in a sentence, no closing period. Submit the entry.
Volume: 4100 (ft³)
